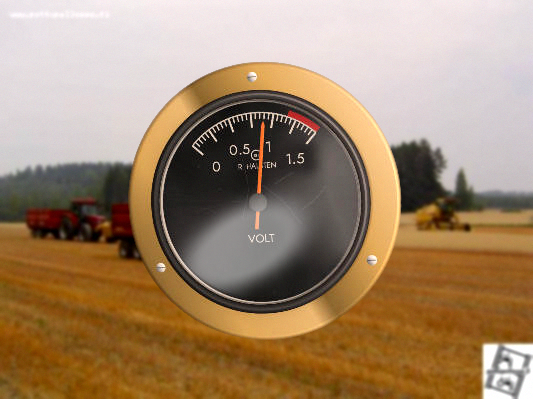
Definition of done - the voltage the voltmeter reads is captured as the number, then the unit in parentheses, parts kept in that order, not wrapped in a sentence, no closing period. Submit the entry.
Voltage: 0.9 (V)
